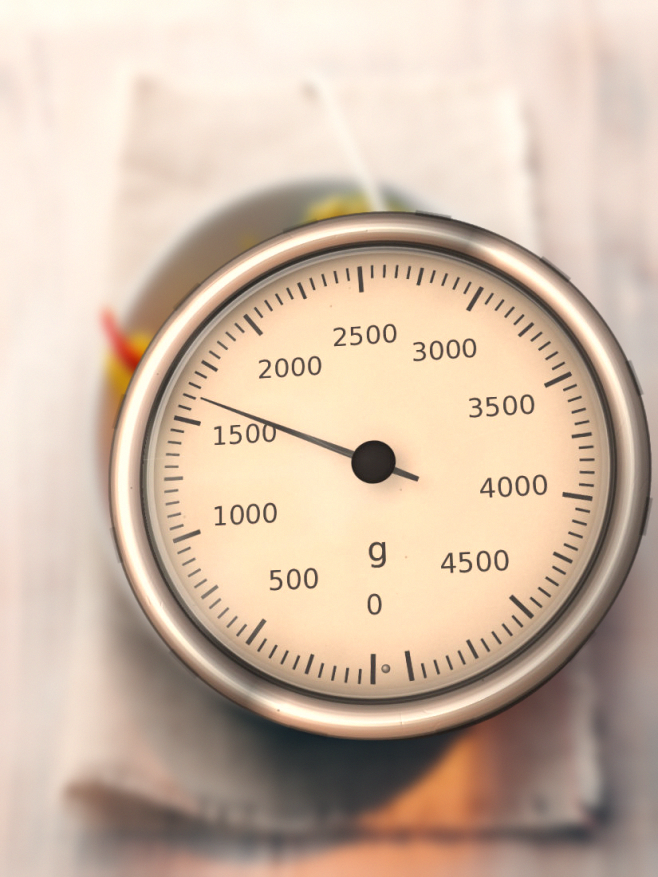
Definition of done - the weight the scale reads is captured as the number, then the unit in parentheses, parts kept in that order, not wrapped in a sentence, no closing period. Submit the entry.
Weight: 1600 (g)
